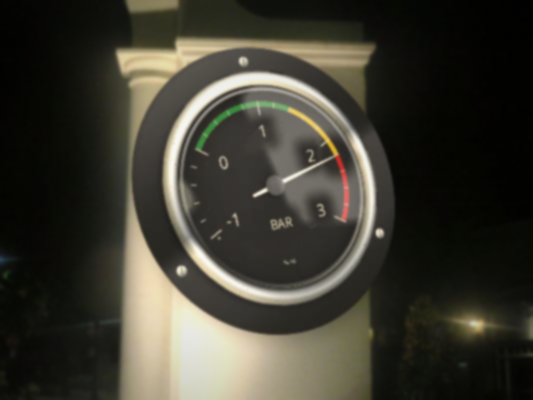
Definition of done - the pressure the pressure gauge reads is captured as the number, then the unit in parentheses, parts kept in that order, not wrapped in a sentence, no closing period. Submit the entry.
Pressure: 2.2 (bar)
